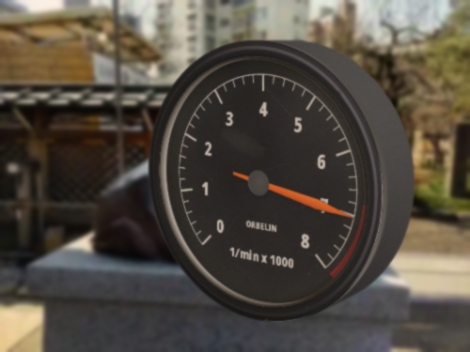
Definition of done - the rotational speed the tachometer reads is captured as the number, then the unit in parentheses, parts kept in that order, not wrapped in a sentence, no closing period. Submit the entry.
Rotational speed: 7000 (rpm)
